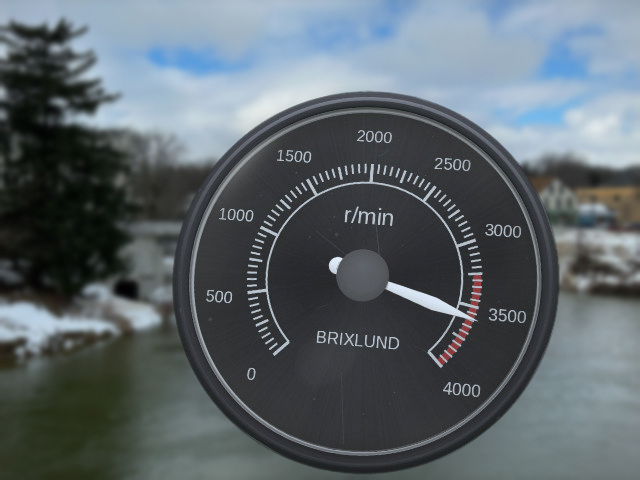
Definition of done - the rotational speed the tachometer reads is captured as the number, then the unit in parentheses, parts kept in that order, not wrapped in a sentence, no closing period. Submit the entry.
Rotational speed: 3600 (rpm)
